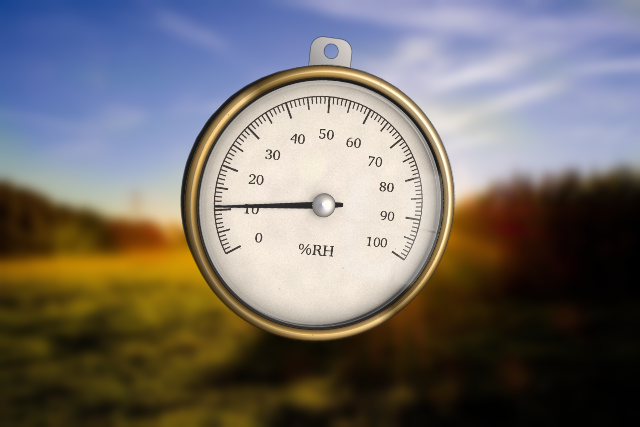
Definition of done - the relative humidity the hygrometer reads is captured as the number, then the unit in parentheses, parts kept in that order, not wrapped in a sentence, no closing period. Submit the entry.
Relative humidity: 11 (%)
